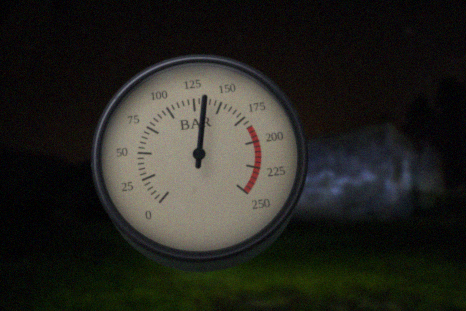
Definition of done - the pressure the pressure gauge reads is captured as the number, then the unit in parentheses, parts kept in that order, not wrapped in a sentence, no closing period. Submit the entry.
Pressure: 135 (bar)
